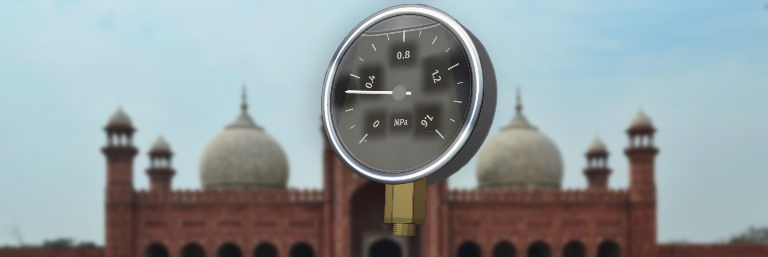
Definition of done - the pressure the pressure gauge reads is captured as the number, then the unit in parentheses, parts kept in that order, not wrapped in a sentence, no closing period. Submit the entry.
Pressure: 0.3 (MPa)
